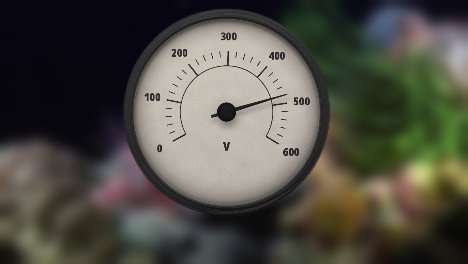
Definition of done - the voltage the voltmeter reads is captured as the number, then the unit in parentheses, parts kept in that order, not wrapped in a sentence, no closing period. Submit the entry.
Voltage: 480 (V)
